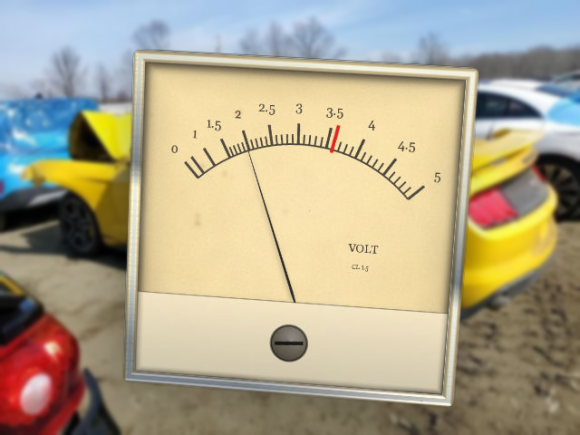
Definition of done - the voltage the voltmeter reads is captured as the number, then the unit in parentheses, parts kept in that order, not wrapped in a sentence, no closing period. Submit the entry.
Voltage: 2 (V)
